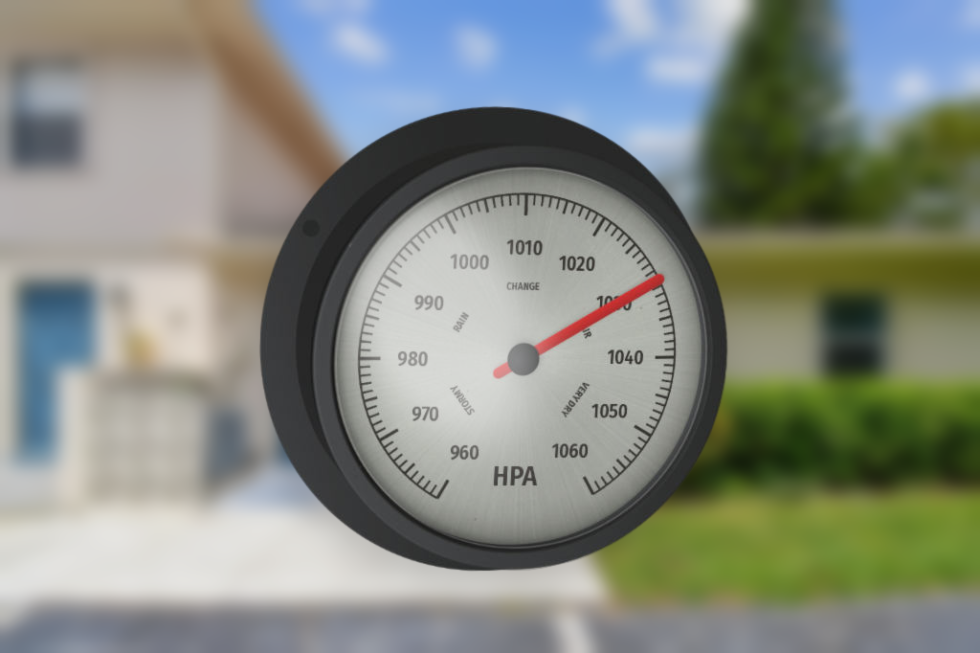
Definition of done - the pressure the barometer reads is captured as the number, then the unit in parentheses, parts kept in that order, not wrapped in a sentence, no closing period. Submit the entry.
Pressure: 1030 (hPa)
